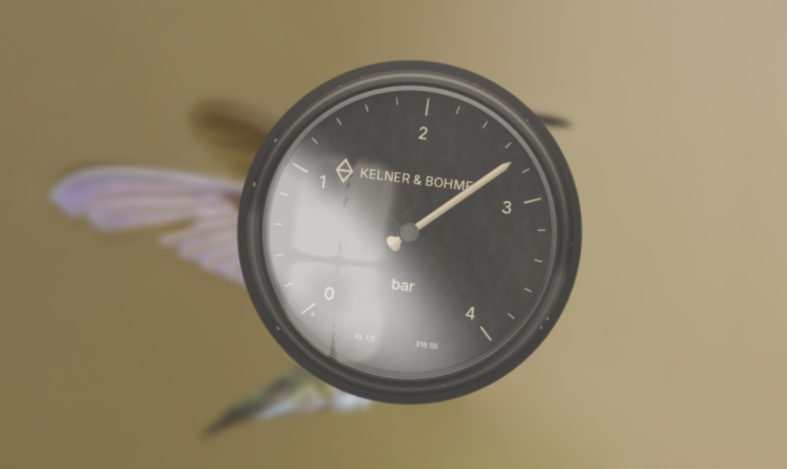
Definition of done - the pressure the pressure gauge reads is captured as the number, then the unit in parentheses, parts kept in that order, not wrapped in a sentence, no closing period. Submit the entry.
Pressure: 2.7 (bar)
